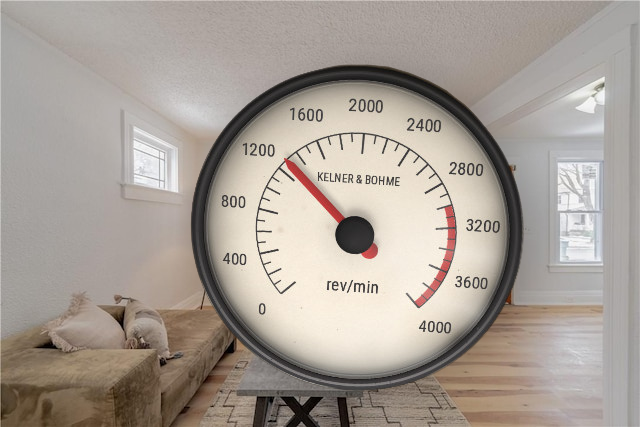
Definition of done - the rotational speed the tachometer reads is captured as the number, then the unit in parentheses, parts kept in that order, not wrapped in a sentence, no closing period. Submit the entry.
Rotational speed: 1300 (rpm)
